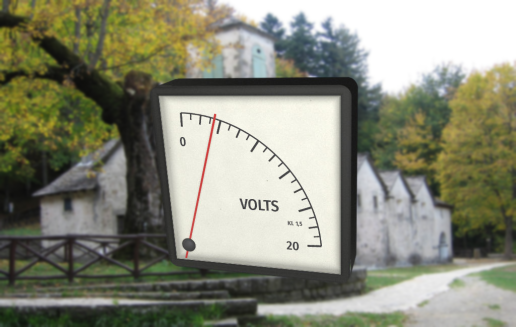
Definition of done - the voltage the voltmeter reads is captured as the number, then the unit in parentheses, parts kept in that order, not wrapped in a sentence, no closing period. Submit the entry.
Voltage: 3.5 (V)
